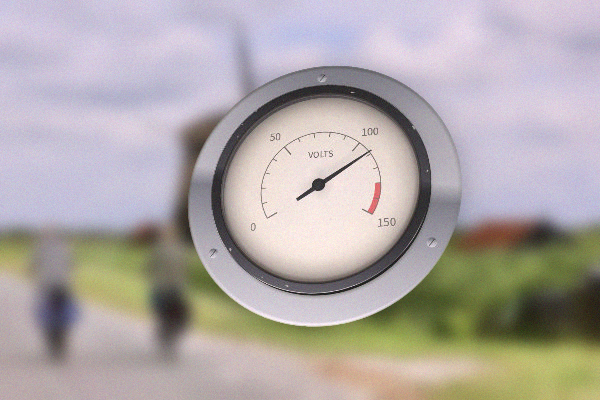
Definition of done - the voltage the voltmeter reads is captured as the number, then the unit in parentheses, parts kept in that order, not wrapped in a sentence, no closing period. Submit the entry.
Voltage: 110 (V)
